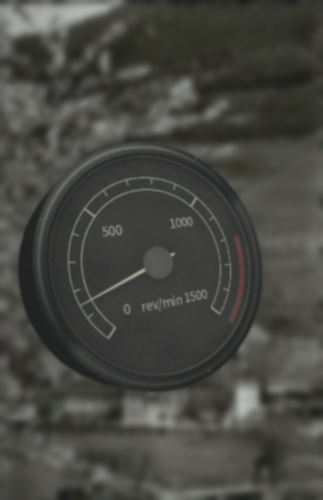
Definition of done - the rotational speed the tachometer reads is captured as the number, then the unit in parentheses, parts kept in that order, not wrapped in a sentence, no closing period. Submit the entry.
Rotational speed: 150 (rpm)
